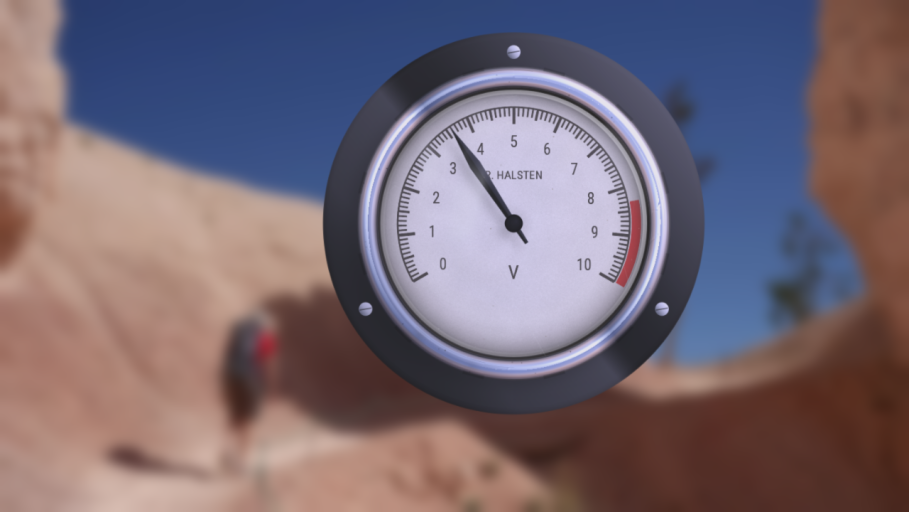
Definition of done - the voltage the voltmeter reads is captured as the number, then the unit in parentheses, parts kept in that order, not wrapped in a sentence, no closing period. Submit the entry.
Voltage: 3.6 (V)
